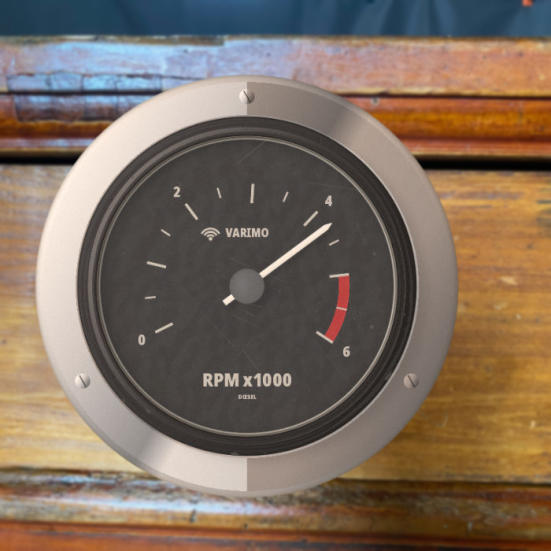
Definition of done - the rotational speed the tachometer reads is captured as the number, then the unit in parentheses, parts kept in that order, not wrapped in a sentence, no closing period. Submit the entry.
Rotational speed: 4250 (rpm)
